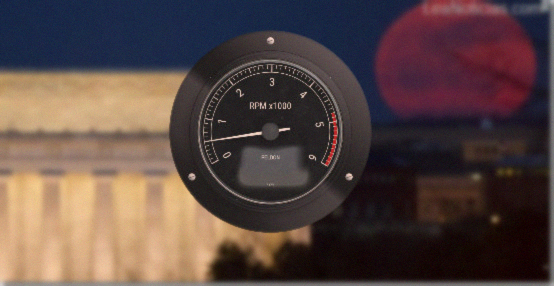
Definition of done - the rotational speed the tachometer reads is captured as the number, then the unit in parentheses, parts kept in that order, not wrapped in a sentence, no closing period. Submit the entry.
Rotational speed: 500 (rpm)
